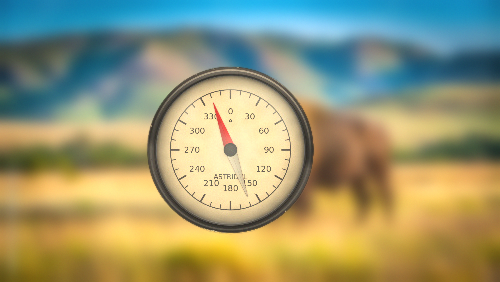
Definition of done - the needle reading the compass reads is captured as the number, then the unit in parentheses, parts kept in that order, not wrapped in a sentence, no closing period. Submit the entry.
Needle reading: 340 (°)
